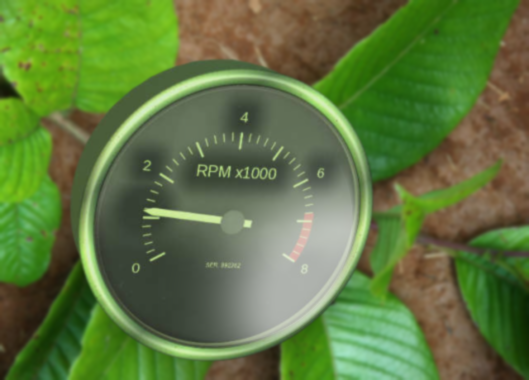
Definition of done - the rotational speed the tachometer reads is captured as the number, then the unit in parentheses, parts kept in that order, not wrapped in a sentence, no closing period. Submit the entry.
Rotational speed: 1200 (rpm)
